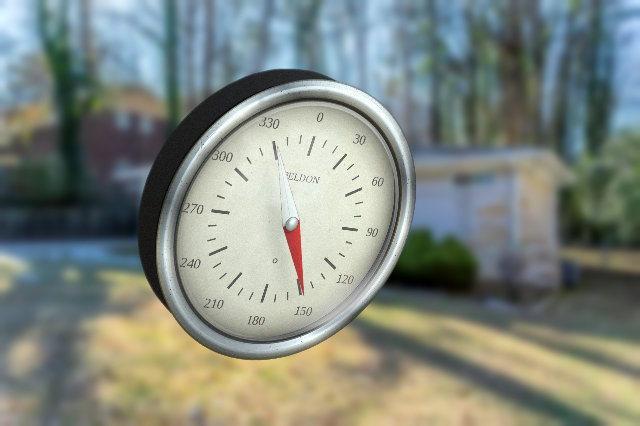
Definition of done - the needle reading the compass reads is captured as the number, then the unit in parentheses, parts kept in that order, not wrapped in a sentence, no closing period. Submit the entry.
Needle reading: 150 (°)
